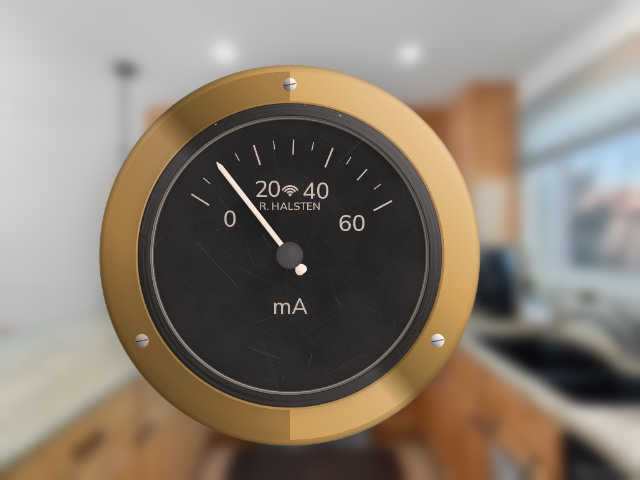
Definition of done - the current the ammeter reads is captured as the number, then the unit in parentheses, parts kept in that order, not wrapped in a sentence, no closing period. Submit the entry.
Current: 10 (mA)
